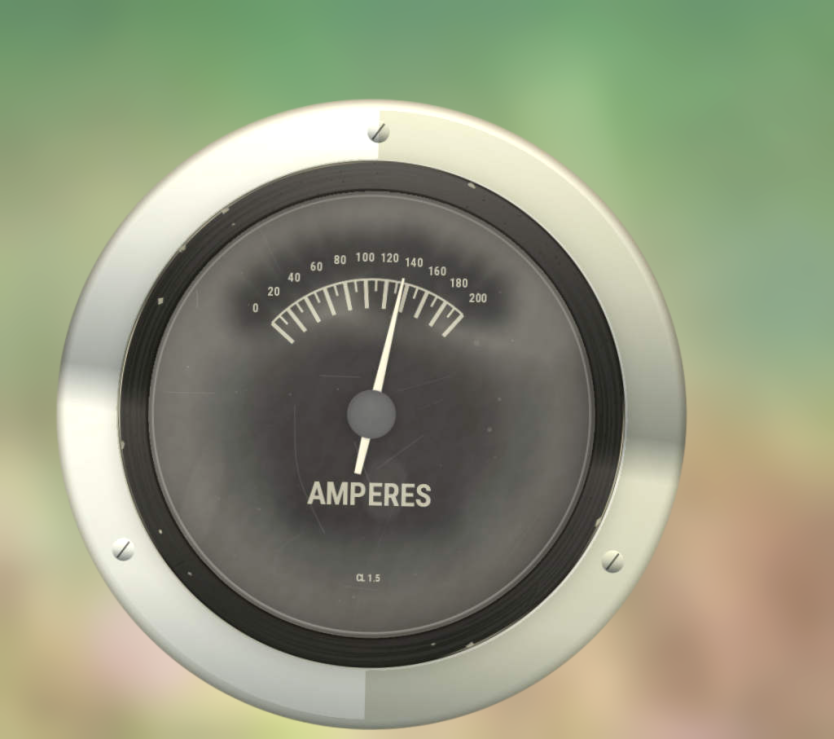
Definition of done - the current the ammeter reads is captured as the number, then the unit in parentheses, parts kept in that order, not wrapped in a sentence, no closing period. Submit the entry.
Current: 135 (A)
